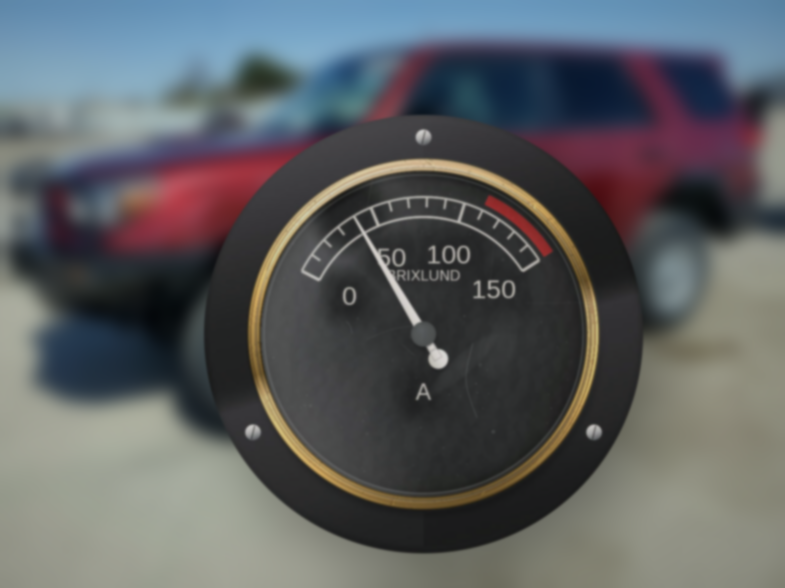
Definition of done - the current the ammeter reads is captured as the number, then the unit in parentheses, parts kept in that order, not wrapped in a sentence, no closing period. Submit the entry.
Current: 40 (A)
